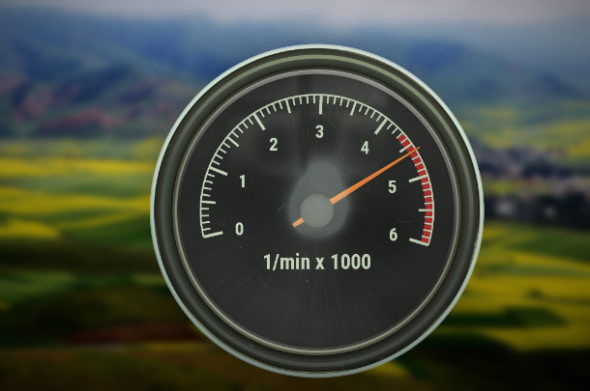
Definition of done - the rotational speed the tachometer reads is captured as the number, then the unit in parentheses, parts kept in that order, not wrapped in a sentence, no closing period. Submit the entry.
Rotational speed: 4600 (rpm)
